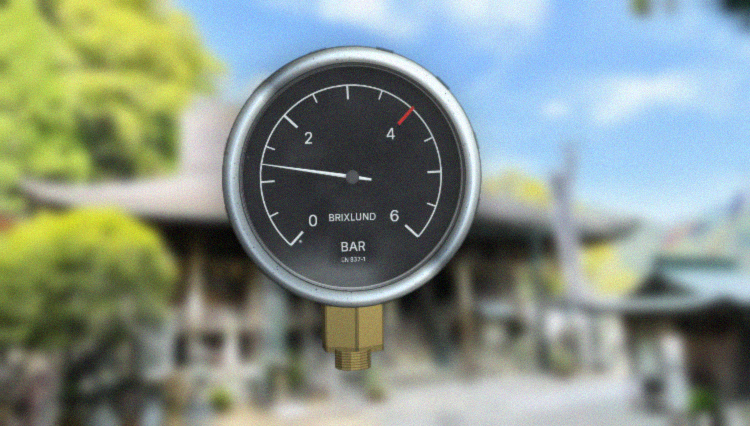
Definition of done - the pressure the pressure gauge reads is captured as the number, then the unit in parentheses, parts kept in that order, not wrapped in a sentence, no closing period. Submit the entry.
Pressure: 1.25 (bar)
